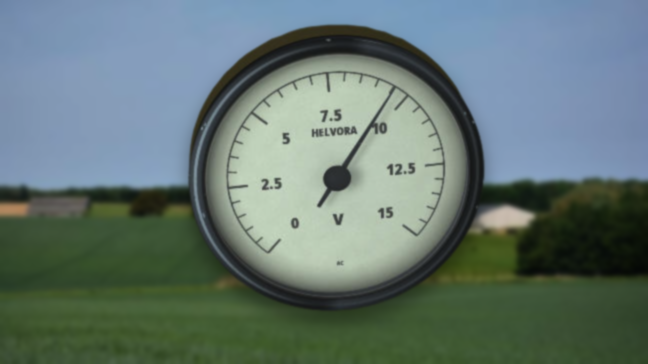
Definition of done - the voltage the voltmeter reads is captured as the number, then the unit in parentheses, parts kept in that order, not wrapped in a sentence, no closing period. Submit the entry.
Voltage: 9.5 (V)
